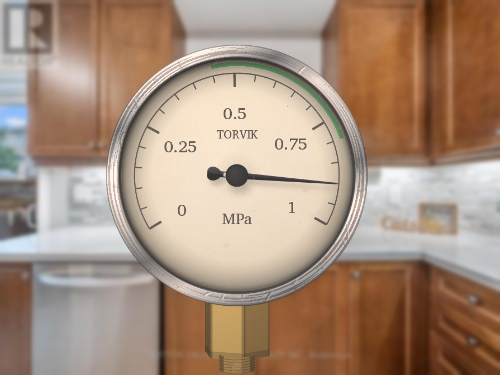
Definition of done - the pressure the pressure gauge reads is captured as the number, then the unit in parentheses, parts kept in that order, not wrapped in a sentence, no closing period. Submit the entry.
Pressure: 0.9 (MPa)
